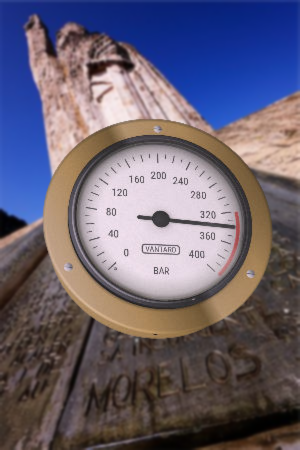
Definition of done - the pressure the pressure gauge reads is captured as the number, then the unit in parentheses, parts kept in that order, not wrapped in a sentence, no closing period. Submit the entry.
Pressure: 340 (bar)
